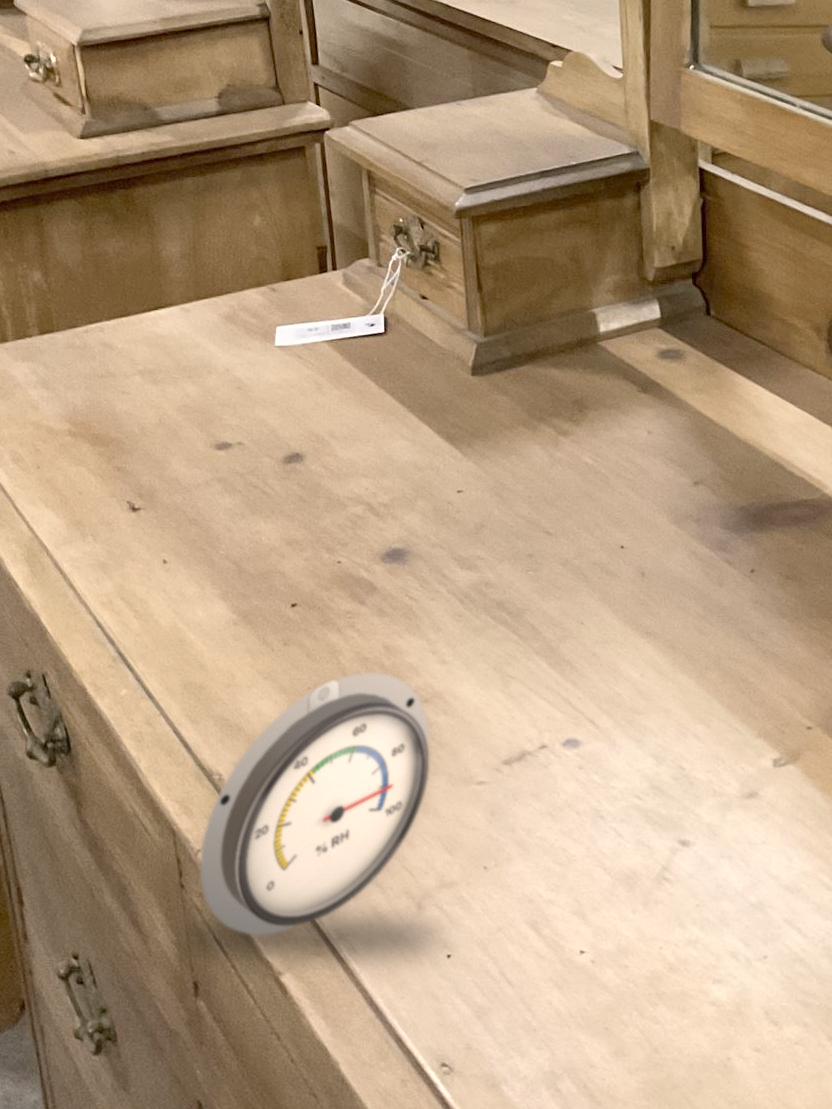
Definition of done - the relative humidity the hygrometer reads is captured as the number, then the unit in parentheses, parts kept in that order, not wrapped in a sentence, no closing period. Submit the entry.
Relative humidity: 90 (%)
